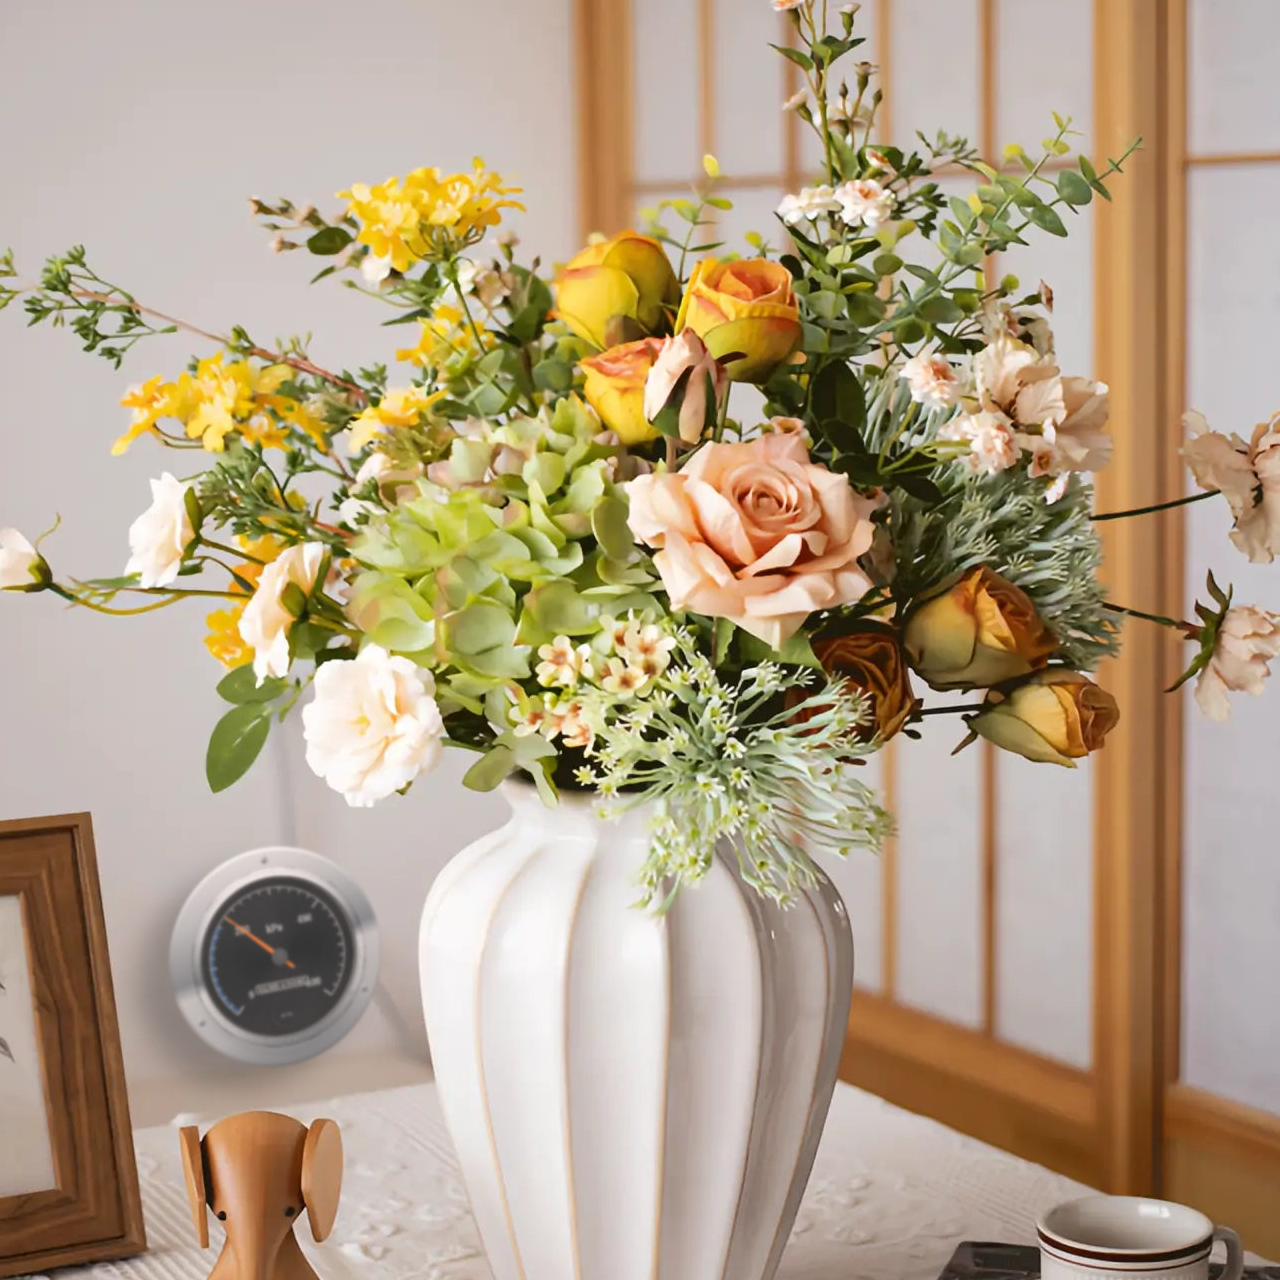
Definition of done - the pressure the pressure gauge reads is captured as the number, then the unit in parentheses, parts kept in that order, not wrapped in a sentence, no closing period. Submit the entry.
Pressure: 200 (kPa)
